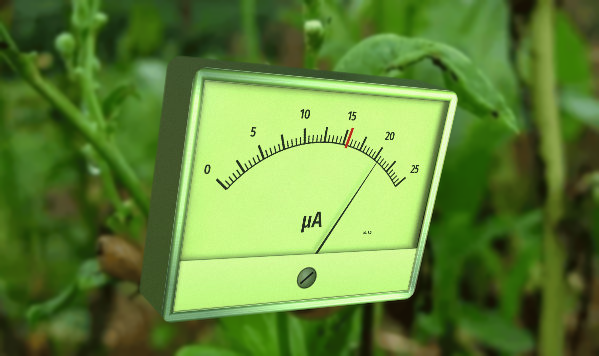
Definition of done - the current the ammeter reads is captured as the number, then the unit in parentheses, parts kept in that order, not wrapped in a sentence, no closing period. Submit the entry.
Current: 20 (µA)
